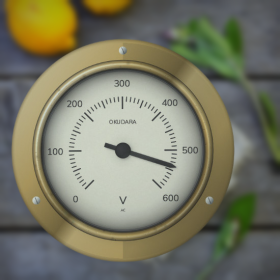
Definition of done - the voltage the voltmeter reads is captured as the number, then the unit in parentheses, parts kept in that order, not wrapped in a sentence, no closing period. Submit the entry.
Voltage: 540 (V)
